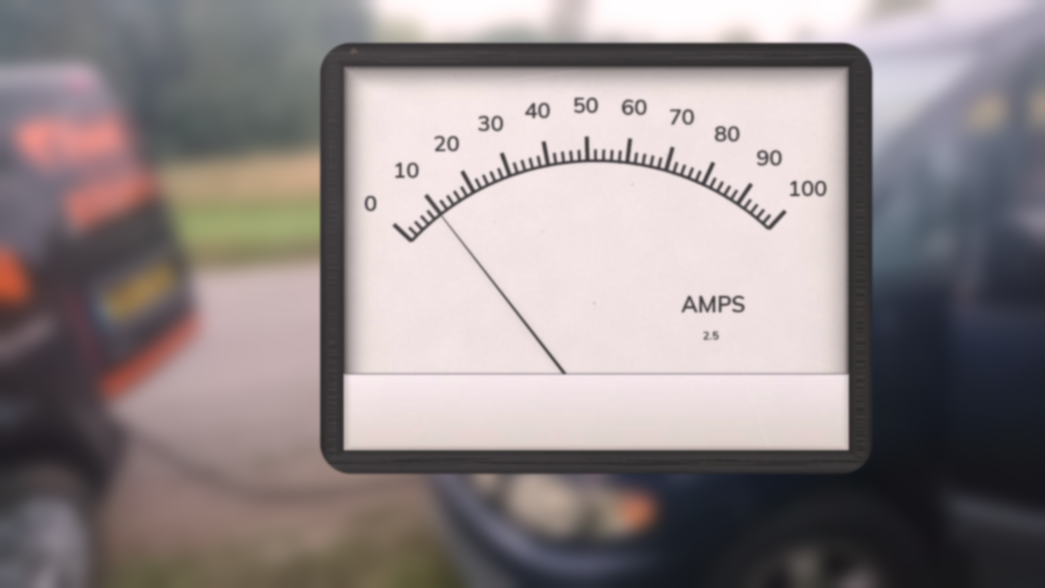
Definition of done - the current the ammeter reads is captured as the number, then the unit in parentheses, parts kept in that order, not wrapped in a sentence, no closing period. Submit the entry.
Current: 10 (A)
